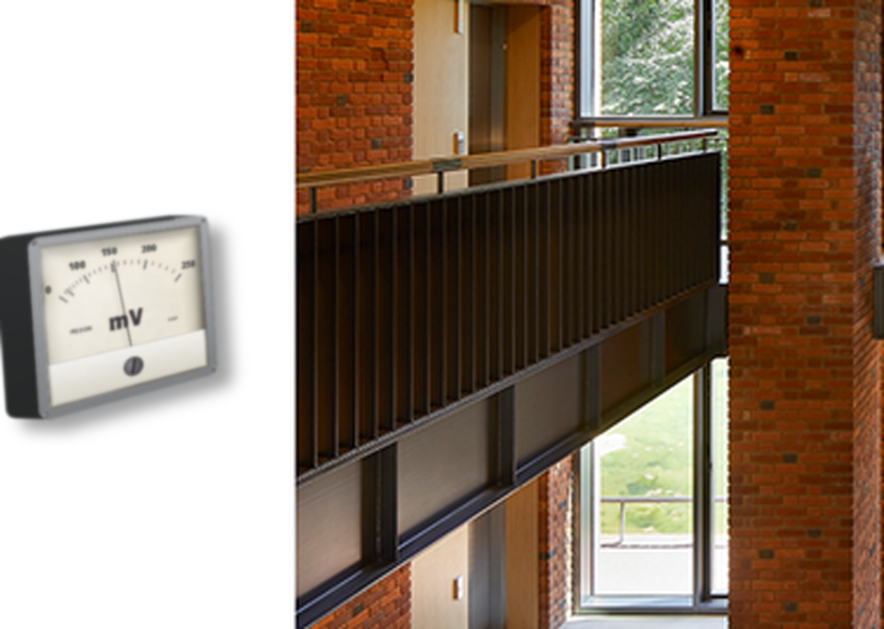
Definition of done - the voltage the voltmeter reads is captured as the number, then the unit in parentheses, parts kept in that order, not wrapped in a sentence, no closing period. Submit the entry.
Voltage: 150 (mV)
